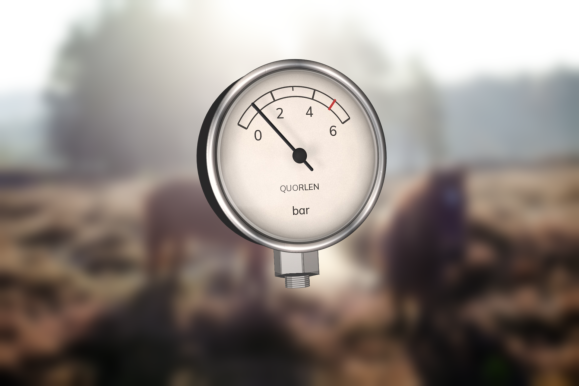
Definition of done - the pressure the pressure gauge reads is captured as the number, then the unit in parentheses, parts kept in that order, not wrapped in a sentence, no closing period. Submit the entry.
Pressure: 1 (bar)
